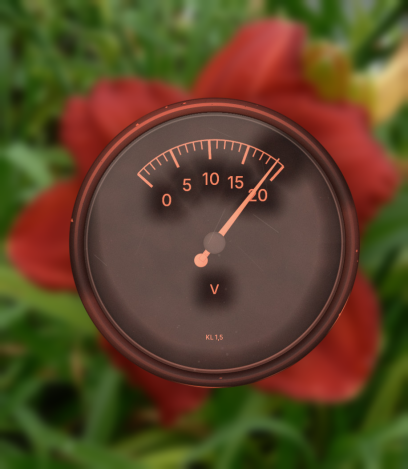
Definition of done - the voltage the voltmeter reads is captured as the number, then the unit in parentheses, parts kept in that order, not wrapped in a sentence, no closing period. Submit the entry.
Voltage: 19 (V)
